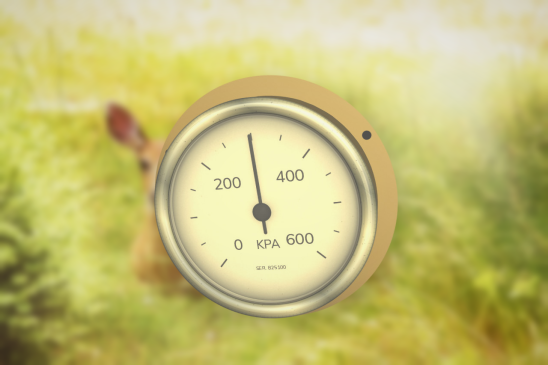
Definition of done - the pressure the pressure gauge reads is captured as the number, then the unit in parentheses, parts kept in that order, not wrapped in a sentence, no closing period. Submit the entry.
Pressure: 300 (kPa)
